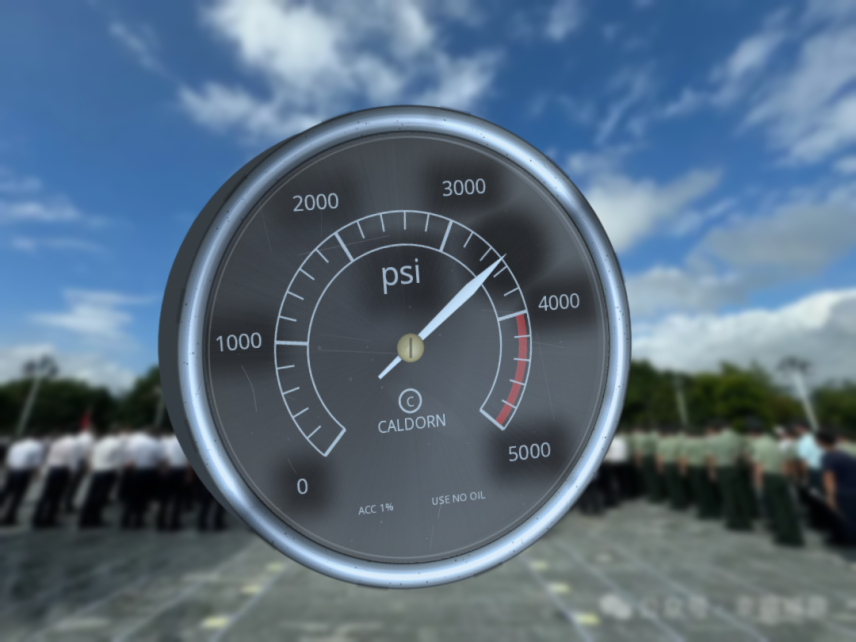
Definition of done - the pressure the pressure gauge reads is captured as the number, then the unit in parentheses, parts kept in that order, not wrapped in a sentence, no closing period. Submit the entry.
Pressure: 3500 (psi)
